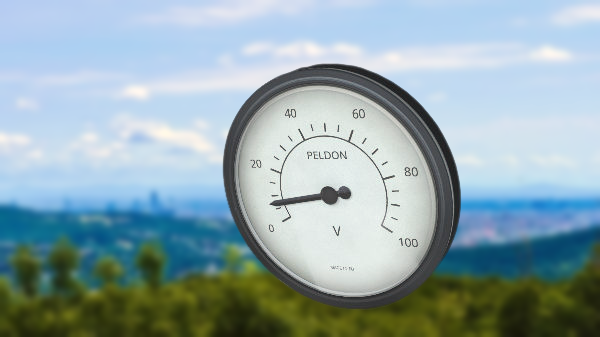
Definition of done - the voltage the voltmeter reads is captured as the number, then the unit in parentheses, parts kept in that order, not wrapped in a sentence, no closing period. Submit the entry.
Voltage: 7.5 (V)
